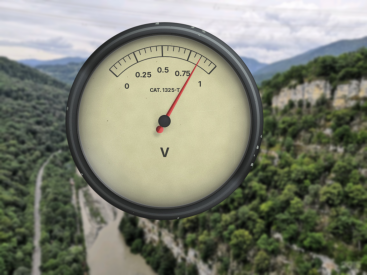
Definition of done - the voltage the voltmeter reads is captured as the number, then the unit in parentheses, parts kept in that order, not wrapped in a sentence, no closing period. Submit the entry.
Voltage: 0.85 (V)
